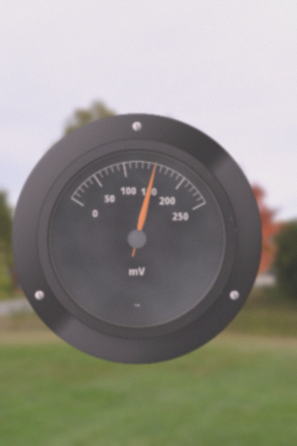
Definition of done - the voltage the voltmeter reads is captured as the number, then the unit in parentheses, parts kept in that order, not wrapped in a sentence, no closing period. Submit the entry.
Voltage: 150 (mV)
